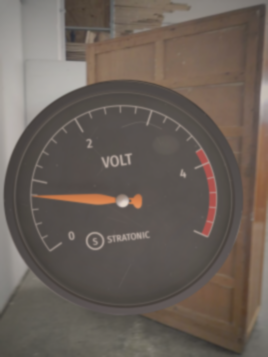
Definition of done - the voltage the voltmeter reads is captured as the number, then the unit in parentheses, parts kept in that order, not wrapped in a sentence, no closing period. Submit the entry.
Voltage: 0.8 (V)
